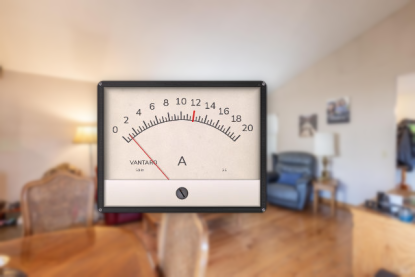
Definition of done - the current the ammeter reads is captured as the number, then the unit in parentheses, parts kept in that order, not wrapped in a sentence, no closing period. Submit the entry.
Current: 1 (A)
